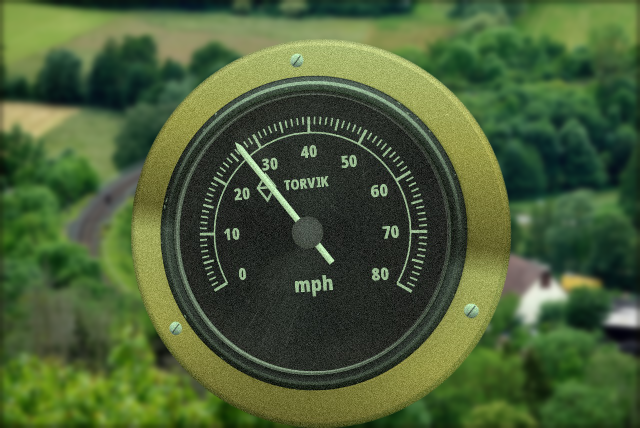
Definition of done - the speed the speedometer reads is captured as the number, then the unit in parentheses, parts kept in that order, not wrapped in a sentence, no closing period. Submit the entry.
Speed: 27 (mph)
